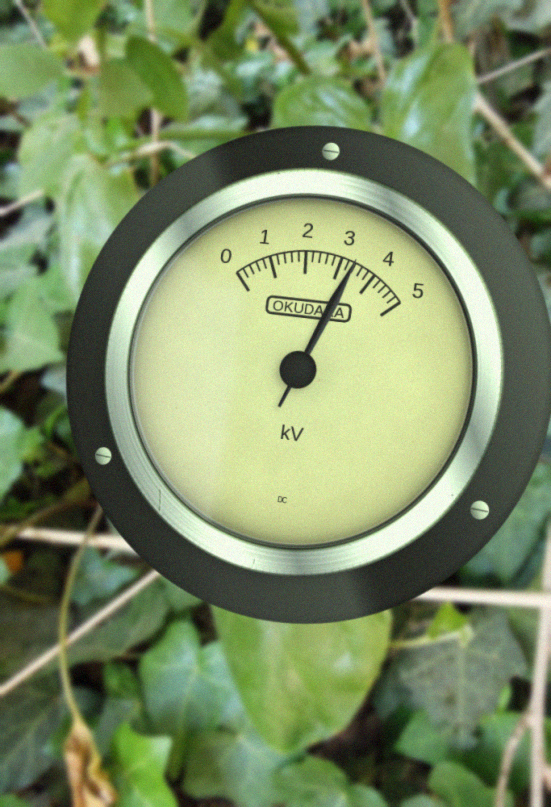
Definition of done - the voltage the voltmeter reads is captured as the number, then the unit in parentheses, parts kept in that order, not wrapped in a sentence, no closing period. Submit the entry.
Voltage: 3.4 (kV)
